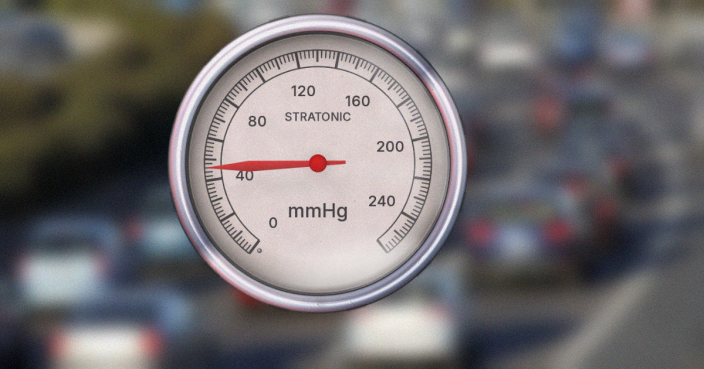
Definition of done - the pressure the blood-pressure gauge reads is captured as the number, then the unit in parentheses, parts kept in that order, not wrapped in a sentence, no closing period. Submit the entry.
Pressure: 46 (mmHg)
